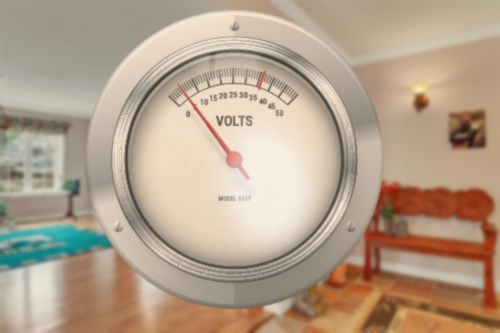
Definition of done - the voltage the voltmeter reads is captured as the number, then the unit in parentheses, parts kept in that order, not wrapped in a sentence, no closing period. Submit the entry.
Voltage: 5 (V)
